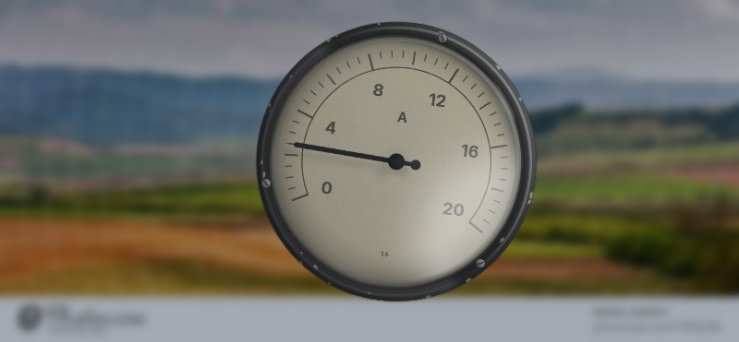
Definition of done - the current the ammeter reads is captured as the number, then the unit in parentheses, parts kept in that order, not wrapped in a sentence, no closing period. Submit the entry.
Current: 2.5 (A)
